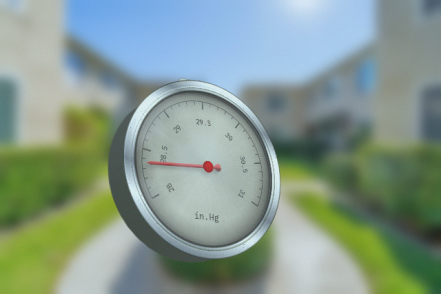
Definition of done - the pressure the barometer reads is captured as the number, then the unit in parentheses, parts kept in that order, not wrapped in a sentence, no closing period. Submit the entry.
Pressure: 28.35 (inHg)
